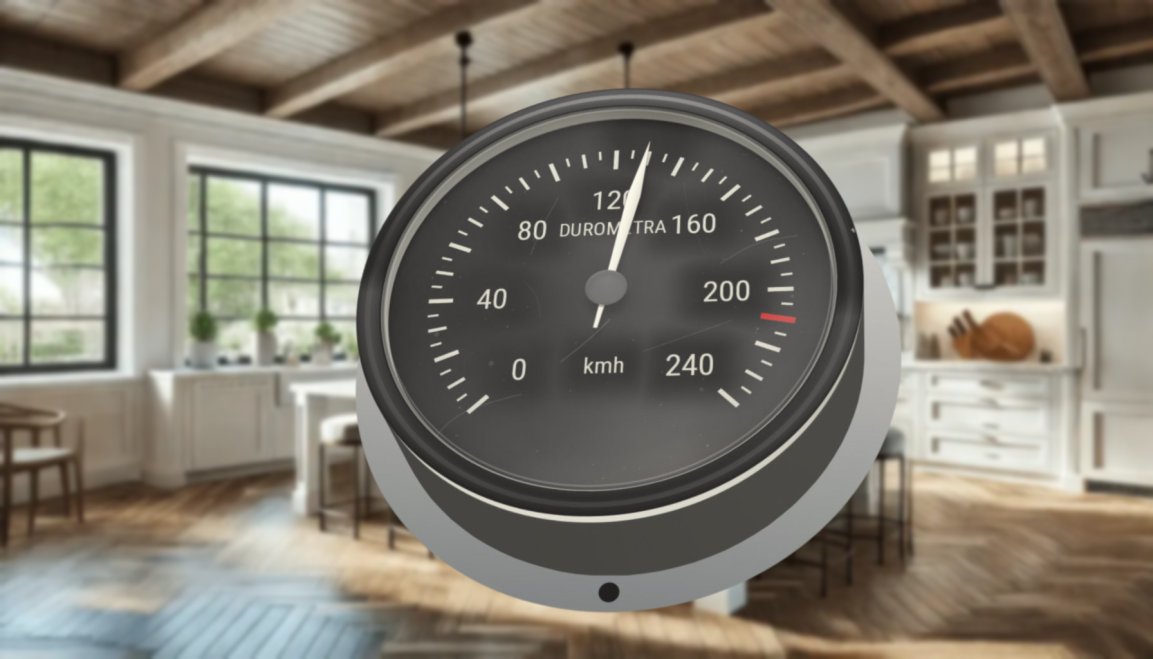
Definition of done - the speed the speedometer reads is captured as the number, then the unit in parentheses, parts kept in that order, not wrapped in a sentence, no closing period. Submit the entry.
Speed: 130 (km/h)
